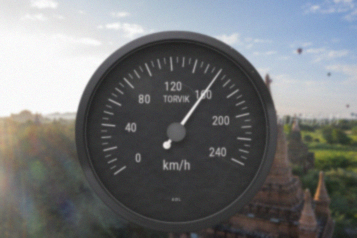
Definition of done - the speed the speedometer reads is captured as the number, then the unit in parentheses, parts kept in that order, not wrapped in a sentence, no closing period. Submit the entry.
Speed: 160 (km/h)
